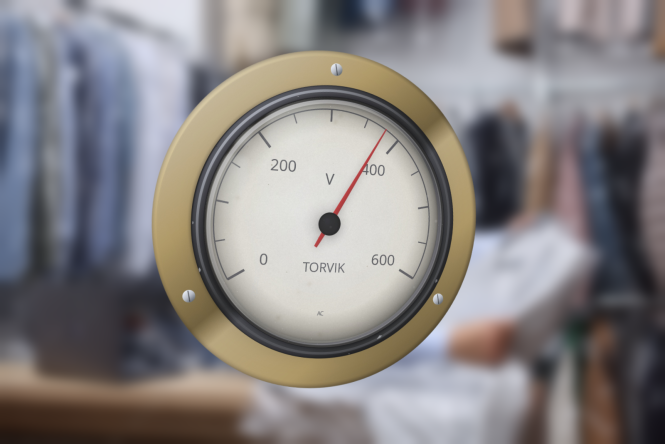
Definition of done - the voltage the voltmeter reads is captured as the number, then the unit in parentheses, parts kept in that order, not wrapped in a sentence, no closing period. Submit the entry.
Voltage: 375 (V)
